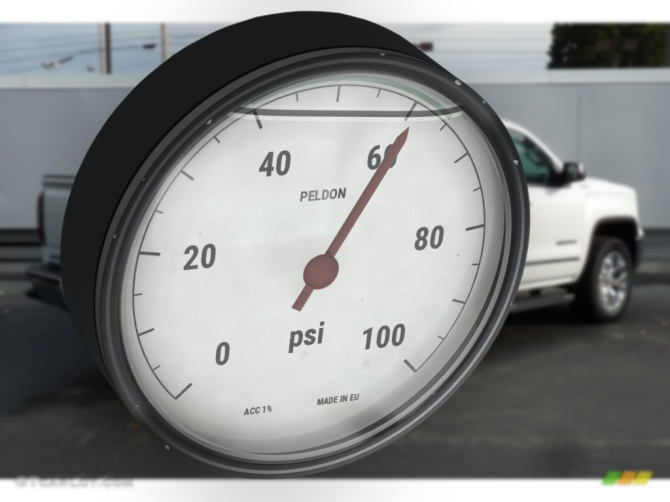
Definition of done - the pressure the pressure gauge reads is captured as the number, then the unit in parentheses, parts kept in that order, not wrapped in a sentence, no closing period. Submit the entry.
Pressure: 60 (psi)
